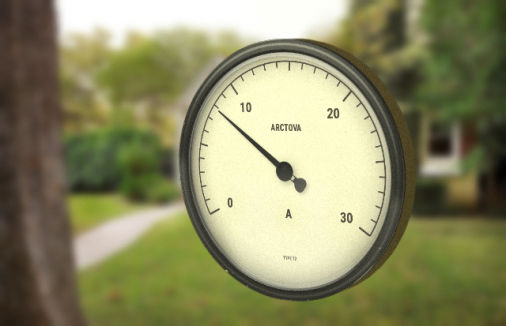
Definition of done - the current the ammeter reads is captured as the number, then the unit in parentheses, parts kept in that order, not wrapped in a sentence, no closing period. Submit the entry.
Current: 8 (A)
